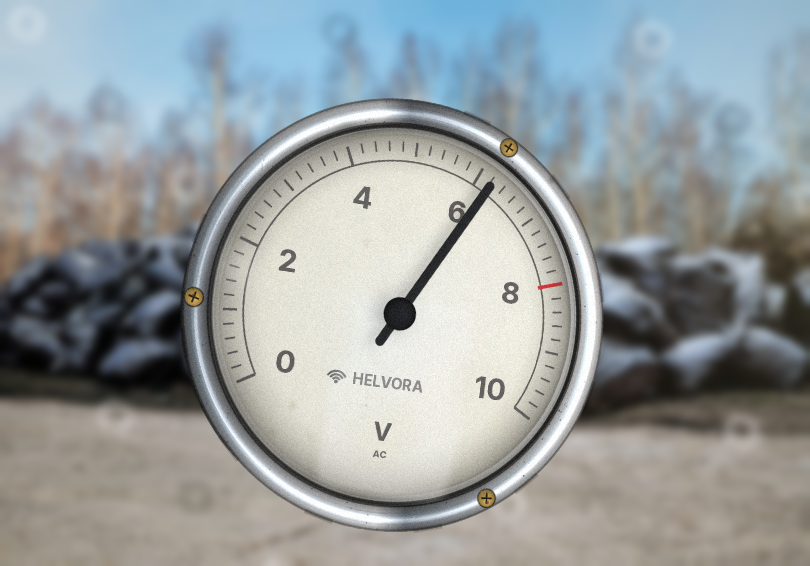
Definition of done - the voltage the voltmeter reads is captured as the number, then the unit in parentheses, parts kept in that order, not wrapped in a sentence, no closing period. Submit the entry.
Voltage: 6.2 (V)
